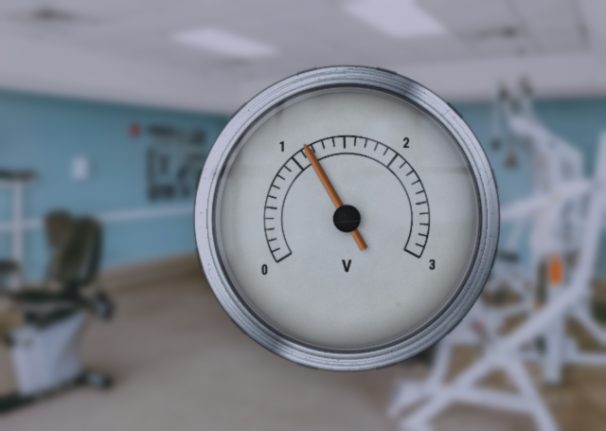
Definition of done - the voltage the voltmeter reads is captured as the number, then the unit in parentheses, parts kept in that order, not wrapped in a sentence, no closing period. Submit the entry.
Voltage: 1.15 (V)
